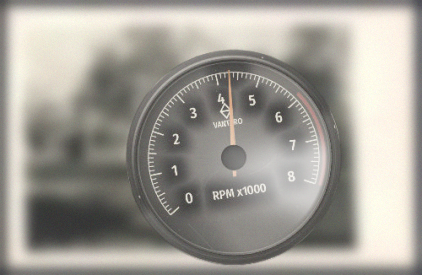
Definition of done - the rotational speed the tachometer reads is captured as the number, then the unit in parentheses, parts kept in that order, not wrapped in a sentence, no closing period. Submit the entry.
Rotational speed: 4300 (rpm)
